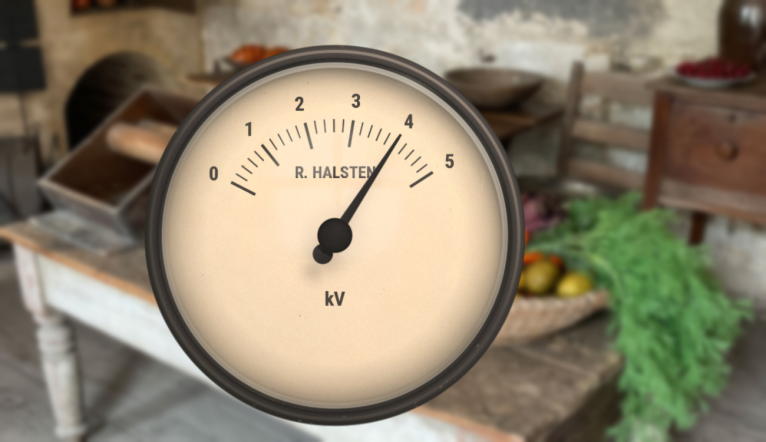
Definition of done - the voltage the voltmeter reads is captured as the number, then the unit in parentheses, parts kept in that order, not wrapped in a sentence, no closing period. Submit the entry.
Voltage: 4 (kV)
